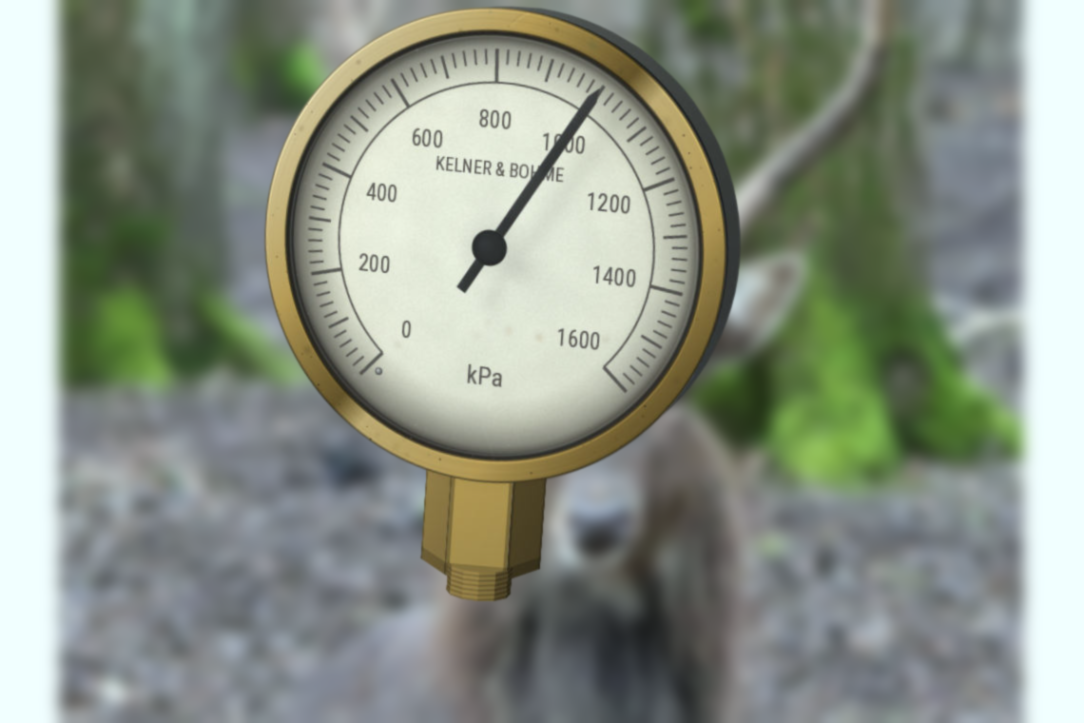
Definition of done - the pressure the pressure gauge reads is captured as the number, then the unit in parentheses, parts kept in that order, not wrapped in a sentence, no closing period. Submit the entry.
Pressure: 1000 (kPa)
